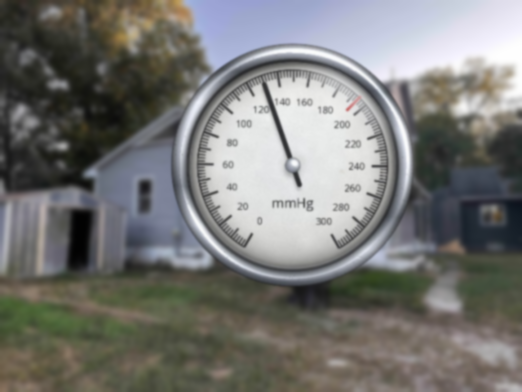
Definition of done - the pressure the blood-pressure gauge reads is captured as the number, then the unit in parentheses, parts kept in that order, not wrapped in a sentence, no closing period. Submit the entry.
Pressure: 130 (mmHg)
